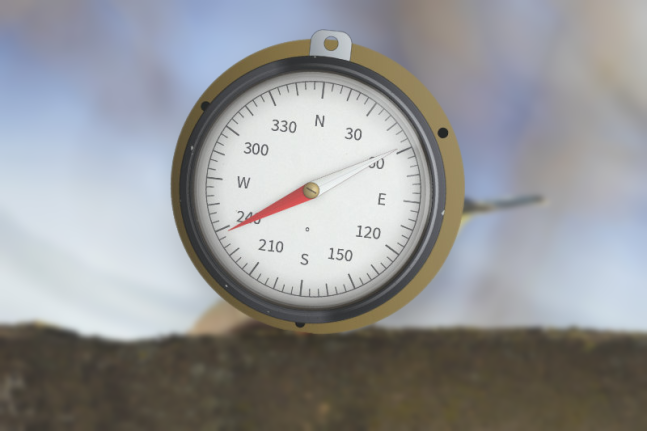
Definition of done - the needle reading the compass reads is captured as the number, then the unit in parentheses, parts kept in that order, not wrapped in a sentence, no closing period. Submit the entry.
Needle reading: 237.5 (°)
